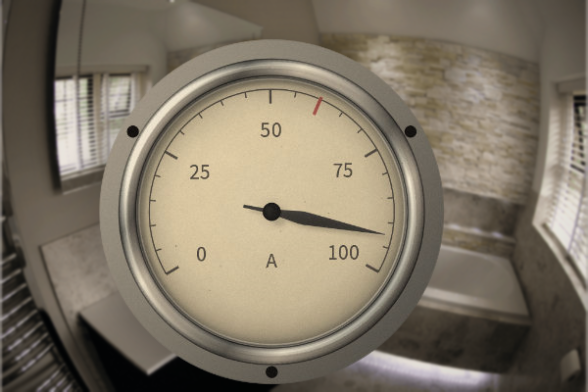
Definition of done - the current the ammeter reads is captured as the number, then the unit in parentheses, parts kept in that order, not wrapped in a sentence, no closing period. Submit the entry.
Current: 92.5 (A)
